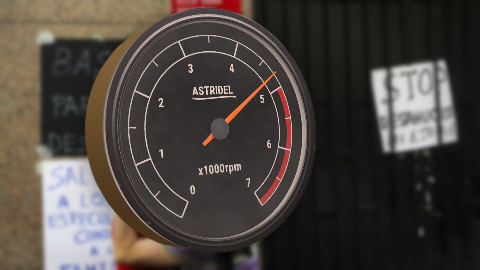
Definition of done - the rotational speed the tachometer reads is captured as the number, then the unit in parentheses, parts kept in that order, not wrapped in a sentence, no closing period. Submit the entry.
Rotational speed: 4750 (rpm)
